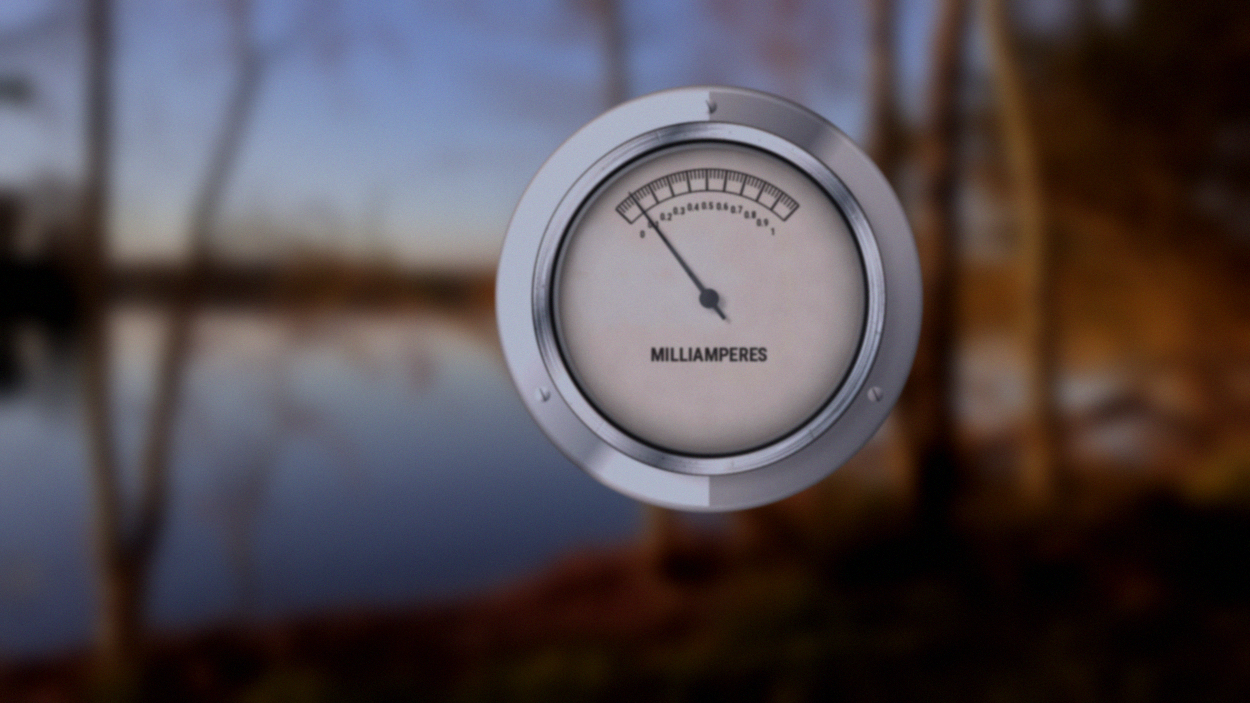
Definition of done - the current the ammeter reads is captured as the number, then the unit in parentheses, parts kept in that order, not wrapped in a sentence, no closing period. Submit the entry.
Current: 0.1 (mA)
